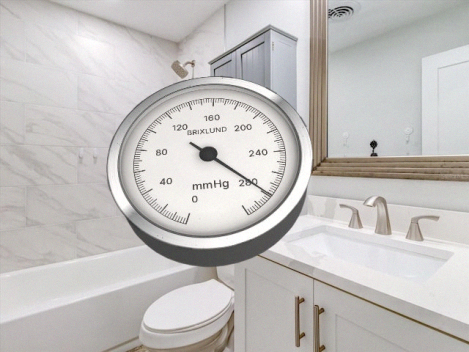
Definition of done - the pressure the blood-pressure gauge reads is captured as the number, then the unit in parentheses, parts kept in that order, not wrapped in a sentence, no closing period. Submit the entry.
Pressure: 280 (mmHg)
